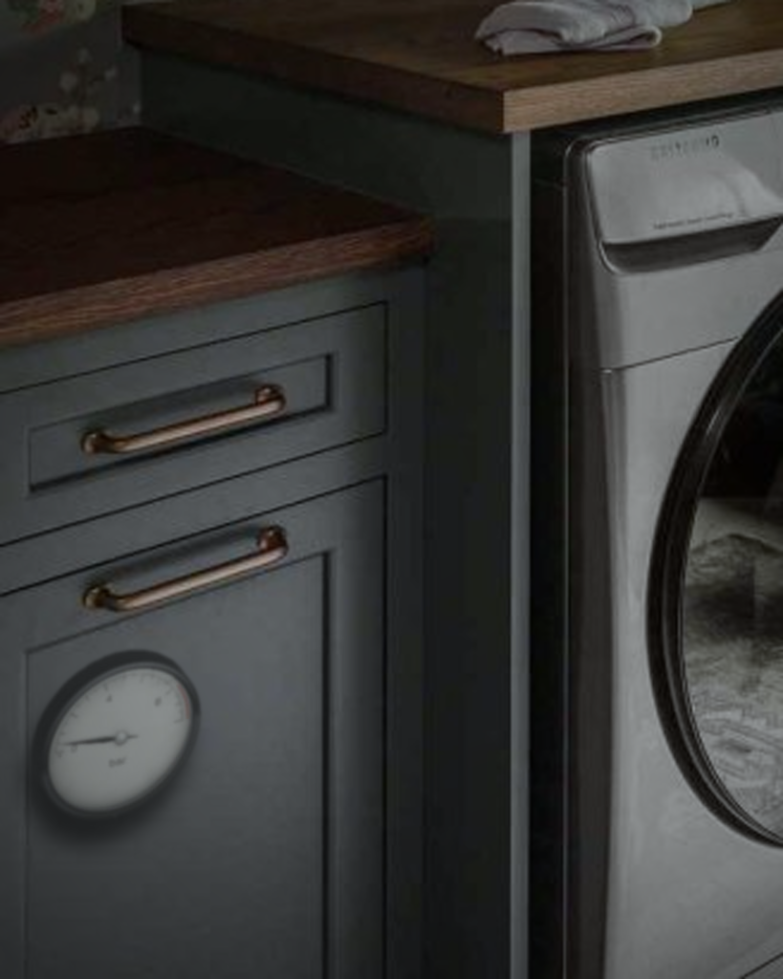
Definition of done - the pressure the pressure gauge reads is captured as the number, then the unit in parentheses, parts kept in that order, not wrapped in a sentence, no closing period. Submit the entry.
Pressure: 0.5 (bar)
